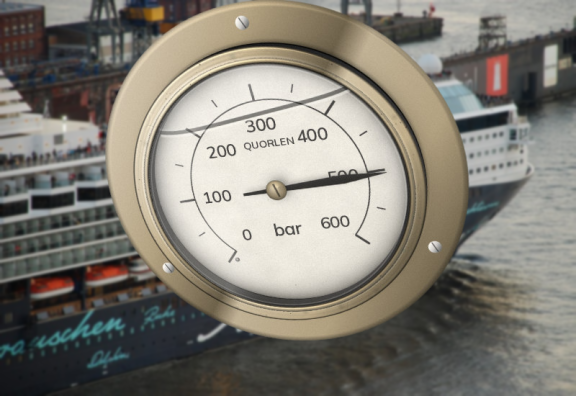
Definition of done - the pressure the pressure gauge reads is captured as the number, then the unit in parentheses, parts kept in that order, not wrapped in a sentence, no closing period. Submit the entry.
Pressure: 500 (bar)
